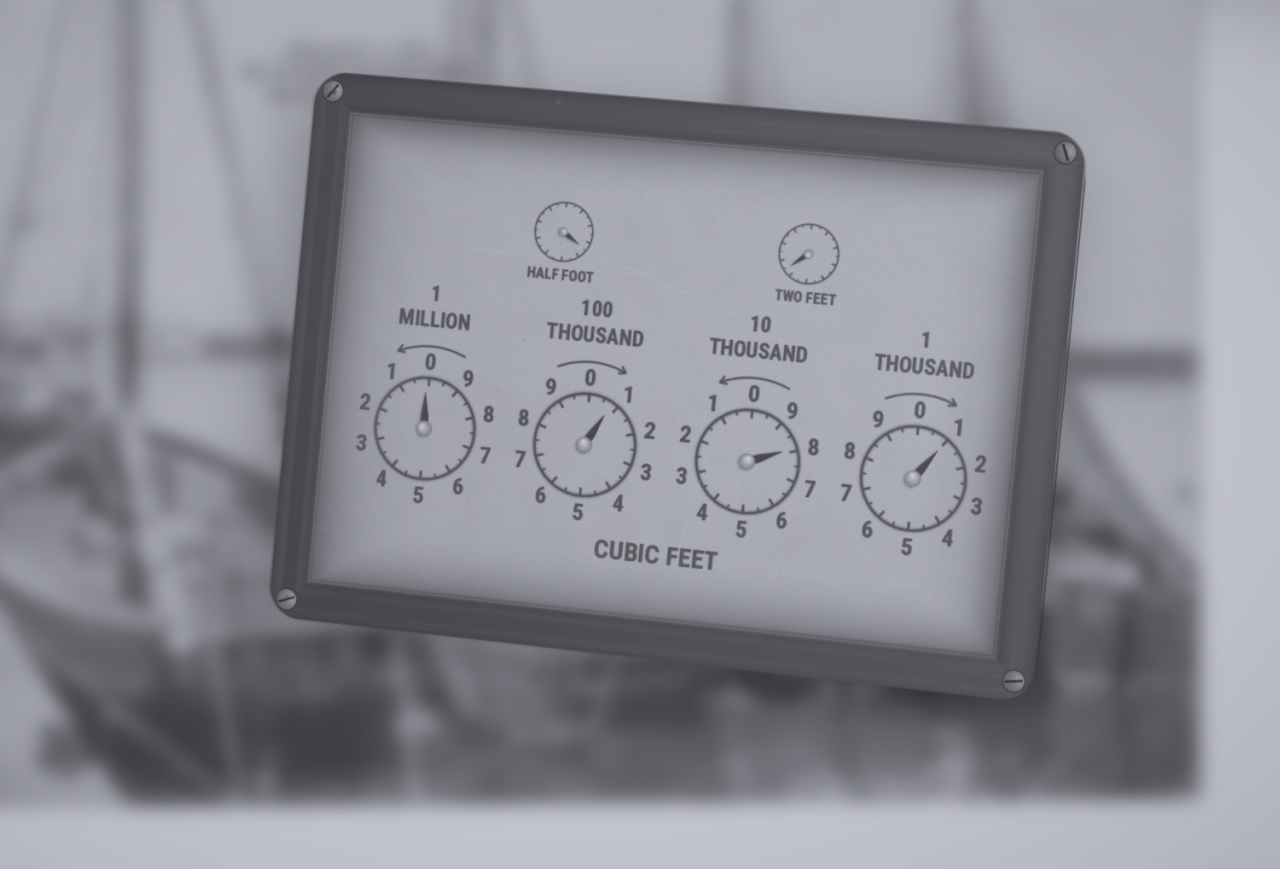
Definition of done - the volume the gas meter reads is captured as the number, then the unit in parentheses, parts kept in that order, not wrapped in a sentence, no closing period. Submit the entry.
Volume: 8100 (ft³)
